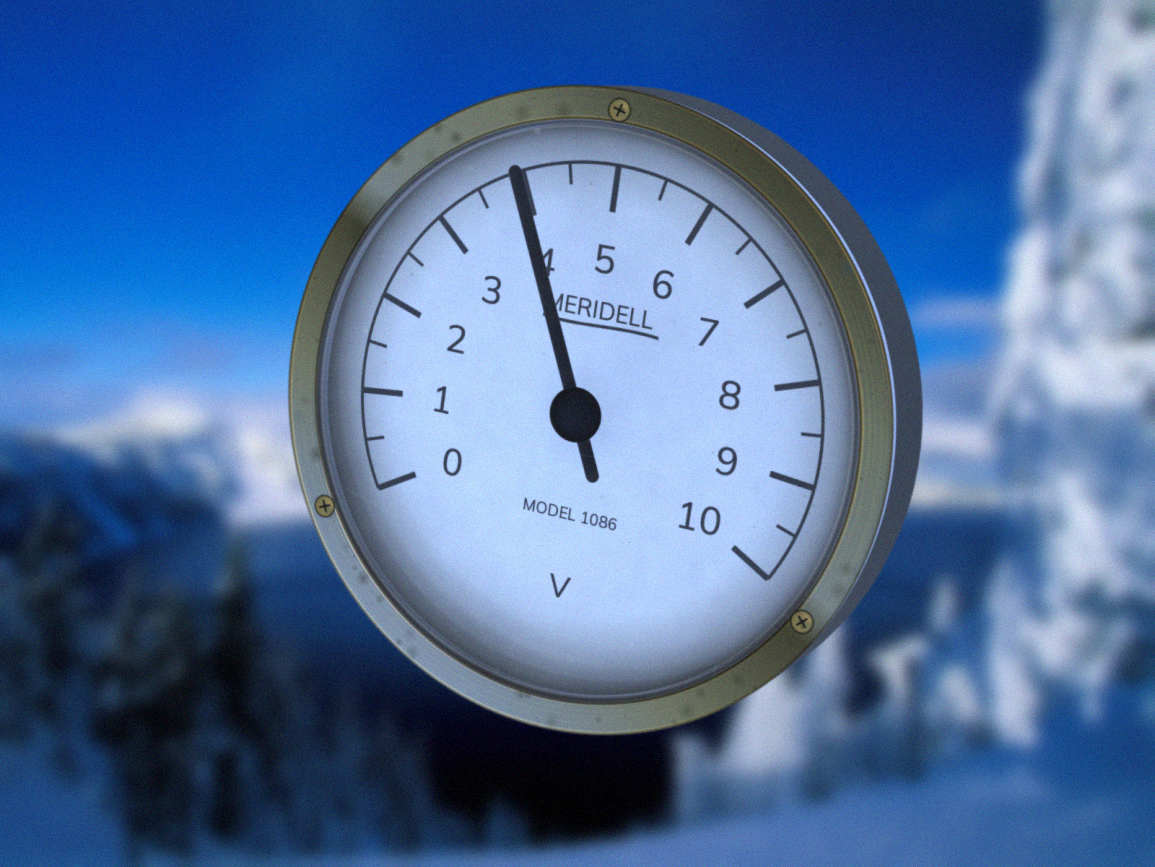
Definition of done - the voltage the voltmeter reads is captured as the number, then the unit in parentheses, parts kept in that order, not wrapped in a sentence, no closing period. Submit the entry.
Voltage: 4 (V)
